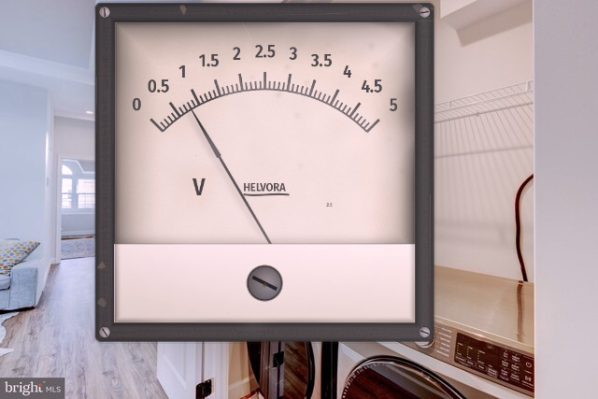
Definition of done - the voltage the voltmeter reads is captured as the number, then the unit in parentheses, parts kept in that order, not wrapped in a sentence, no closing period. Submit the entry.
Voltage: 0.8 (V)
